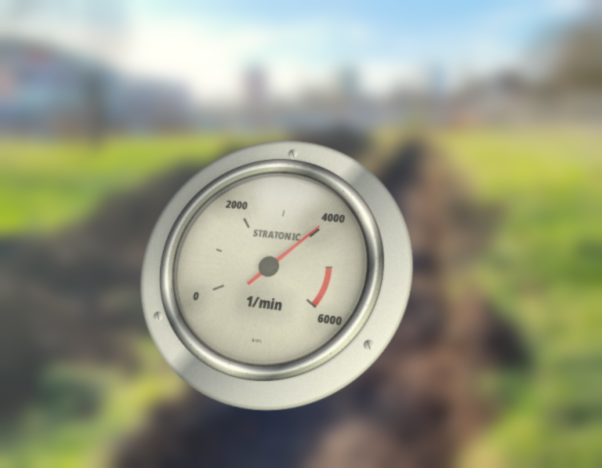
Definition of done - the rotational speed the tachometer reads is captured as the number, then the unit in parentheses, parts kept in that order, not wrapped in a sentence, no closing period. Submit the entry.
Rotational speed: 4000 (rpm)
